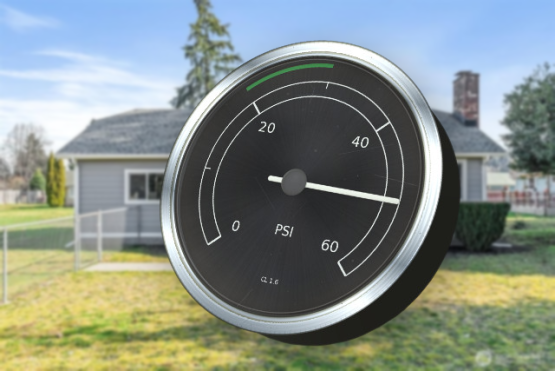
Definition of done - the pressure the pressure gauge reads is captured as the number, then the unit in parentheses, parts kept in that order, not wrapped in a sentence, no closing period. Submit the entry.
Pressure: 50 (psi)
